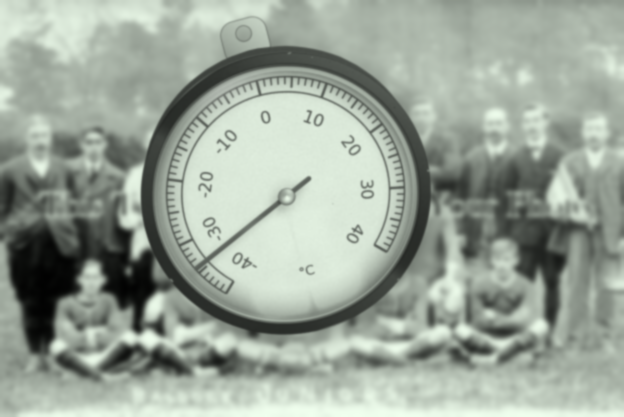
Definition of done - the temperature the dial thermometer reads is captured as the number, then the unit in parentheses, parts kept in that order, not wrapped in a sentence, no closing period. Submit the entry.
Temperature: -34 (°C)
